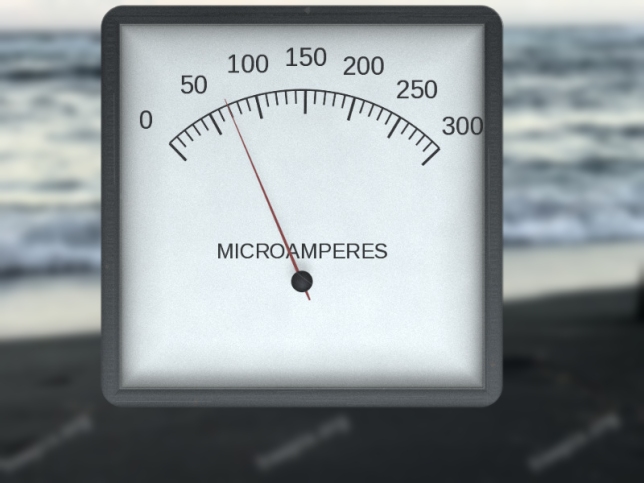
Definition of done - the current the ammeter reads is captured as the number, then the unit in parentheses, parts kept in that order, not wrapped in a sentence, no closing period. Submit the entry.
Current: 70 (µA)
